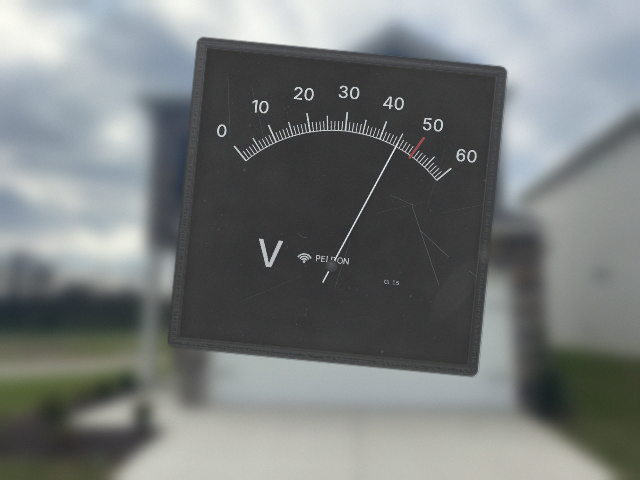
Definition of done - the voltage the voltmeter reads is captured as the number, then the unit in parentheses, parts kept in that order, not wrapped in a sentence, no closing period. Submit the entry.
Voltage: 45 (V)
